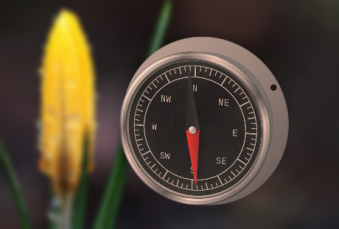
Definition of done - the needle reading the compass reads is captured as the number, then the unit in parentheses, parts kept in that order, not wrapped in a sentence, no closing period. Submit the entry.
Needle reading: 175 (°)
